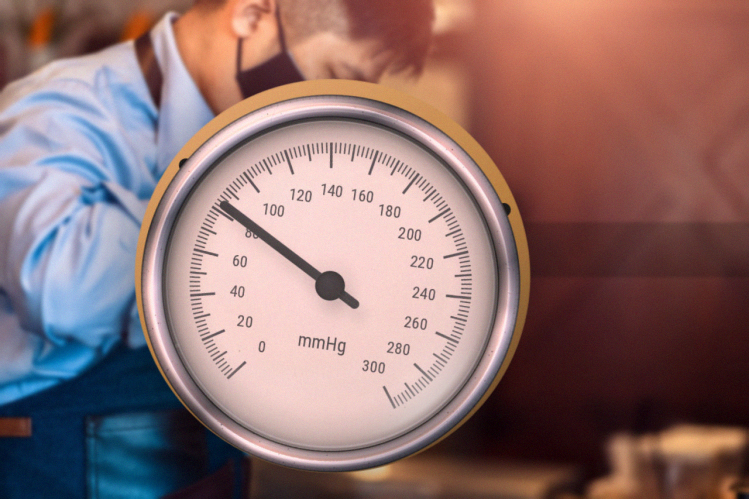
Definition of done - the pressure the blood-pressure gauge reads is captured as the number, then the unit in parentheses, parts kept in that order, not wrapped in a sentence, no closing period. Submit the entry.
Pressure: 84 (mmHg)
